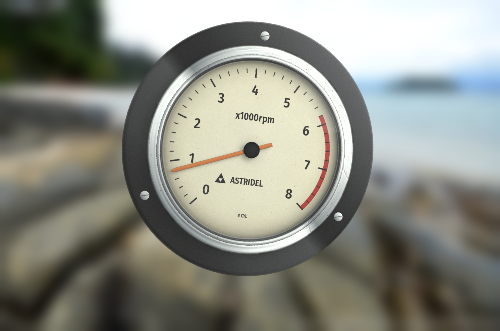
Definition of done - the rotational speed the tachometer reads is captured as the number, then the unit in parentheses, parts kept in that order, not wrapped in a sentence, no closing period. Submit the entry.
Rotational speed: 800 (rpm)
